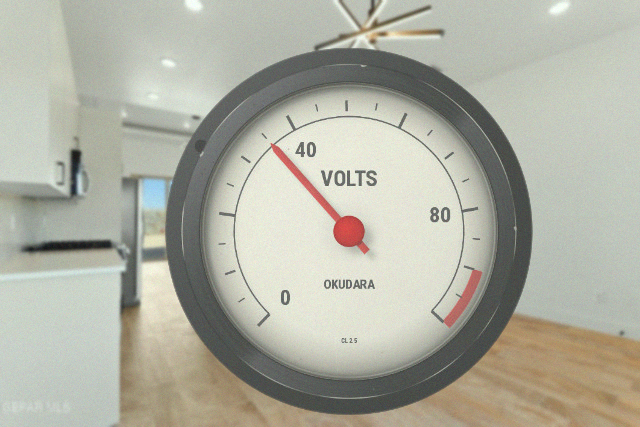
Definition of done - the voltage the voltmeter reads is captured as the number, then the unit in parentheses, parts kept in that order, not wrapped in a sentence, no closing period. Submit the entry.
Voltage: 35 (V)
